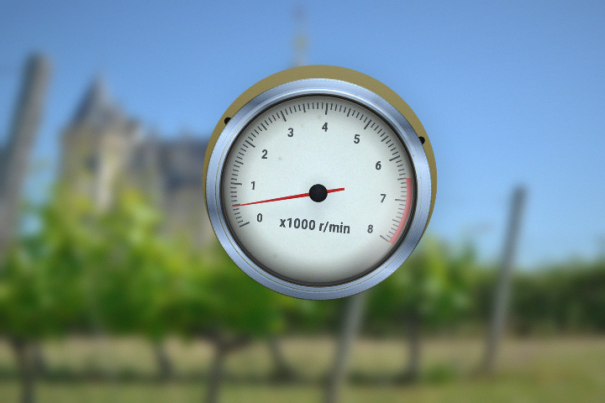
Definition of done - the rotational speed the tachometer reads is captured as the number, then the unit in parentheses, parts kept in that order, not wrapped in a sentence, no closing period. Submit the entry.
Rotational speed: 500 (rpm)
